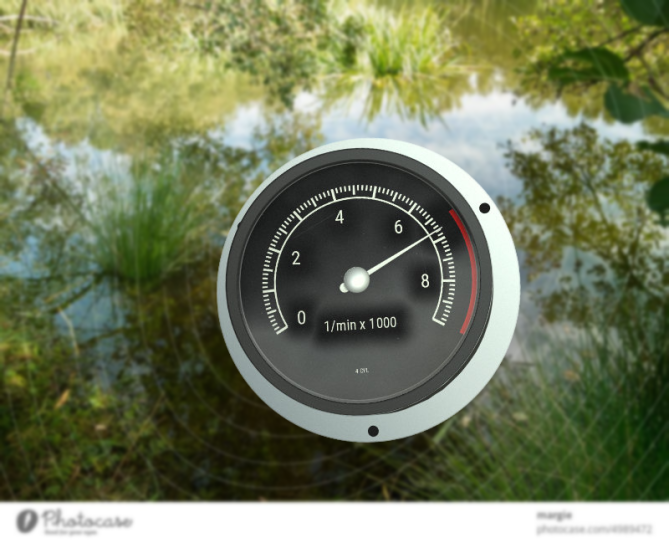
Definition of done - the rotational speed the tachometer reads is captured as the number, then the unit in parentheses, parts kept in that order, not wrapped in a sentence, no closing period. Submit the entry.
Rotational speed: 6800 (rpm)
